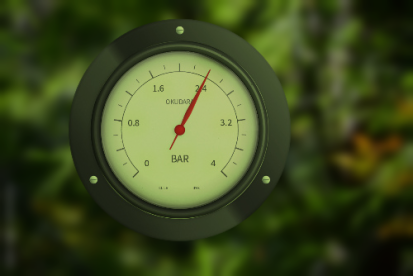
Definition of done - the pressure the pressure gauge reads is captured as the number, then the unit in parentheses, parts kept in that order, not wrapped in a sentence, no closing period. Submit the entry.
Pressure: 2.4 (bar)
